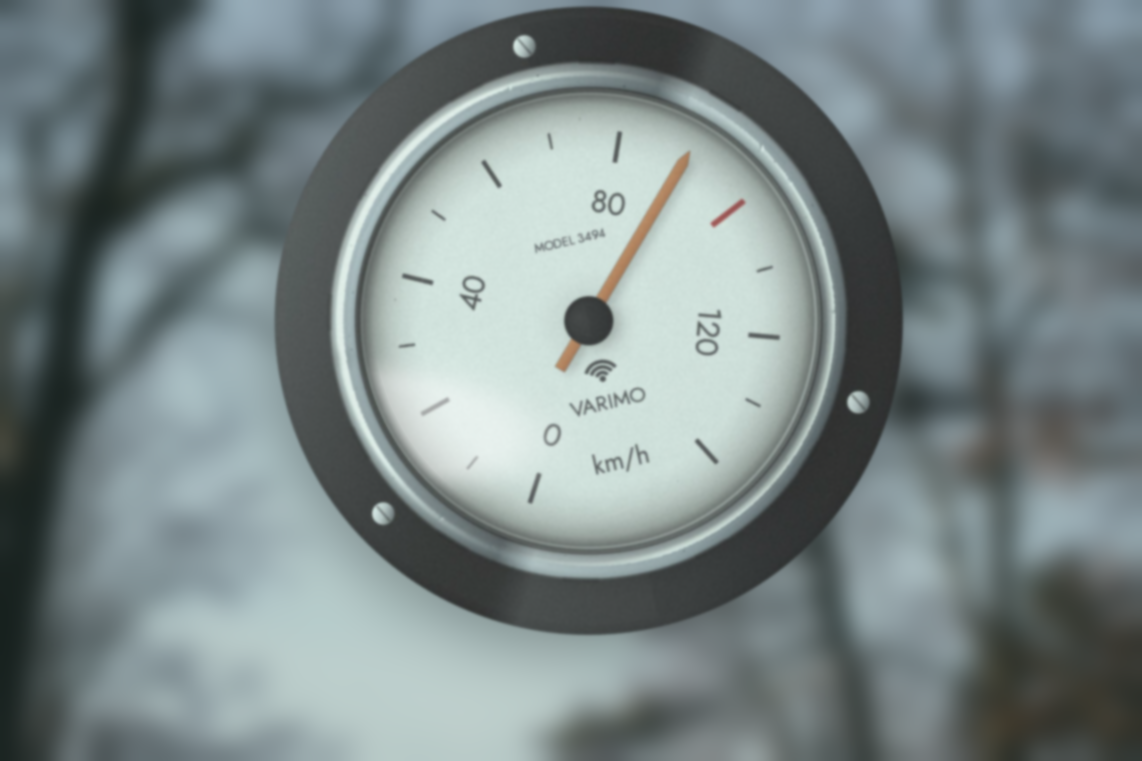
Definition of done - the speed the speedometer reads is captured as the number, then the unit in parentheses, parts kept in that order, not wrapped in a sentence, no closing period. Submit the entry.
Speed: 90 (km/h)
